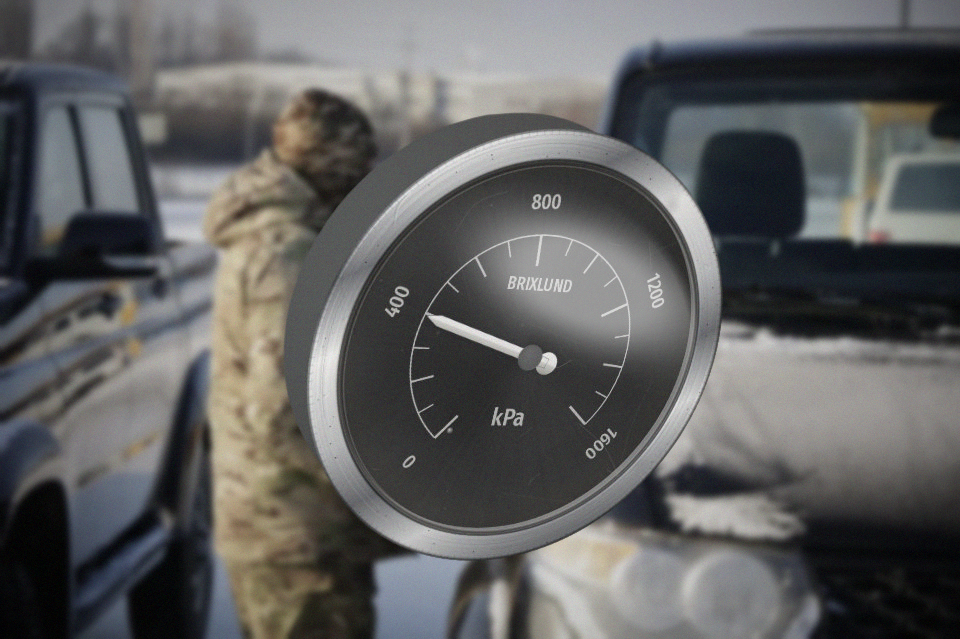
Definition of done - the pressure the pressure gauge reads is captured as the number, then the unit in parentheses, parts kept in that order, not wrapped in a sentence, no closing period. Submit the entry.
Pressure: 400 (kPa)
